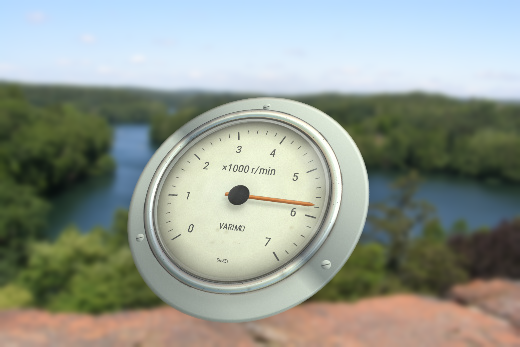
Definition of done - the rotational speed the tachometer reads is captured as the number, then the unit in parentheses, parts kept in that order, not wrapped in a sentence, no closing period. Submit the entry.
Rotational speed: 5800 (rpm)
